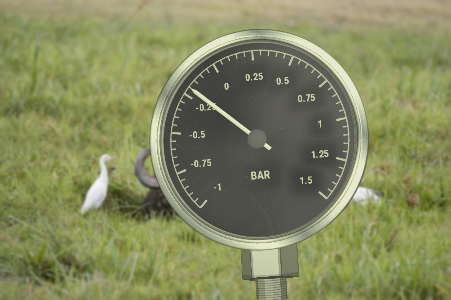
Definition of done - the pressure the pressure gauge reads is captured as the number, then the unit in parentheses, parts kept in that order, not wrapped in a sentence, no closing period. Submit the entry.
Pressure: -0.2 (bar)
